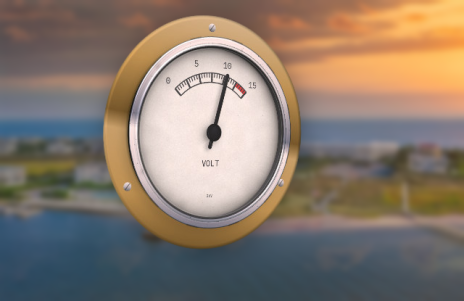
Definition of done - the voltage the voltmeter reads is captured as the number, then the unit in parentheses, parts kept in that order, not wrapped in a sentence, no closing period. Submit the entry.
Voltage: 10 (V)
